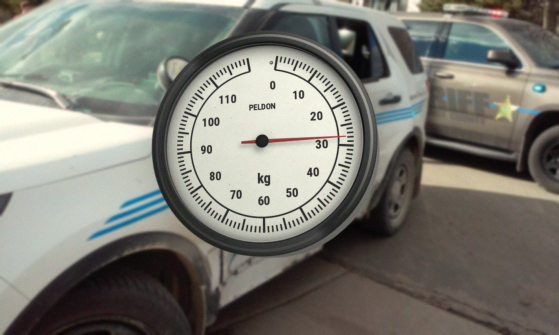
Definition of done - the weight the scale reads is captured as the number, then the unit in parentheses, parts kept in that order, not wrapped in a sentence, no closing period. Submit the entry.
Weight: 28 (kg)
